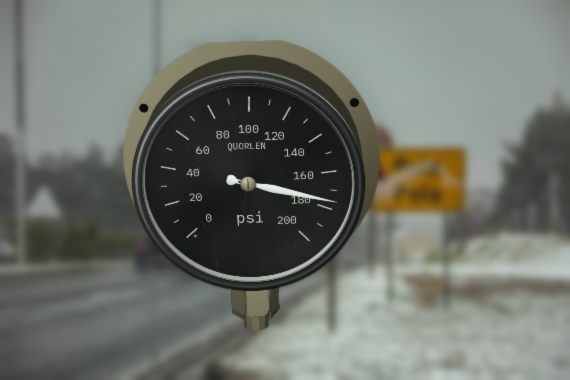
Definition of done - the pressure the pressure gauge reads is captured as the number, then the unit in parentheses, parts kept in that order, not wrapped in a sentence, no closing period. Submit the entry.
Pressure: 175 (psi)
